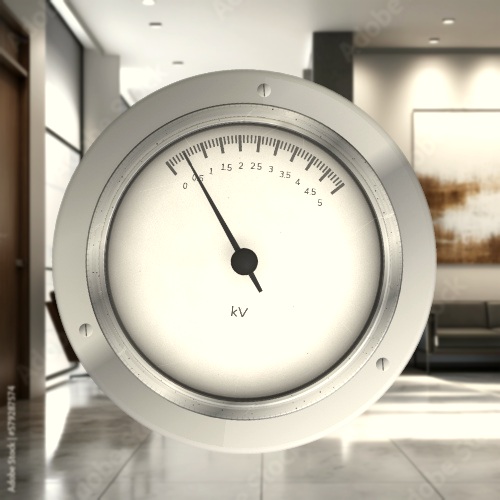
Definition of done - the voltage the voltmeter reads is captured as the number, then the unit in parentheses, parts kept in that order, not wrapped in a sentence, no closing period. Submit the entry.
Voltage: 0.5 (kV)
